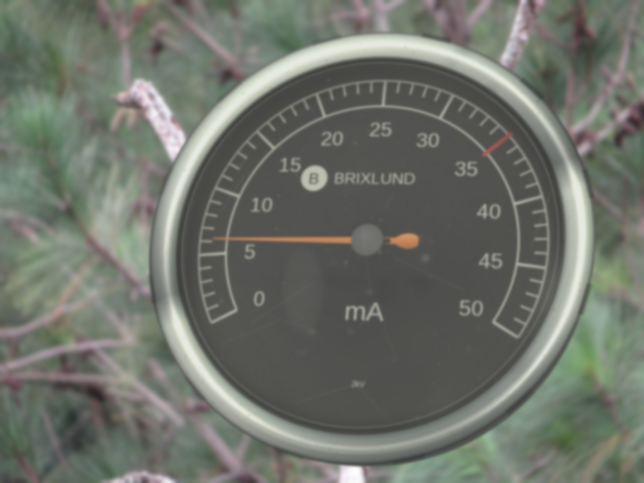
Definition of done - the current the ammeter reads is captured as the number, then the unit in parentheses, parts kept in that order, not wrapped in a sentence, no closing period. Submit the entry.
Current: 6 (mA)
